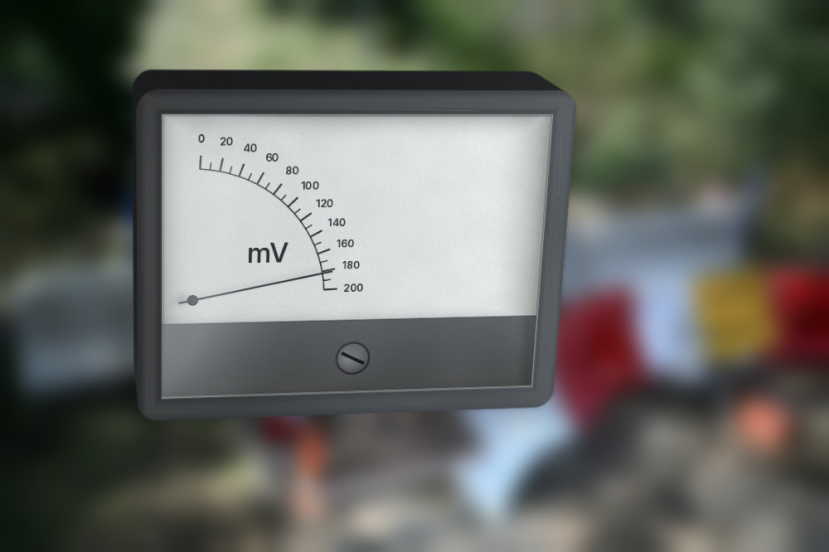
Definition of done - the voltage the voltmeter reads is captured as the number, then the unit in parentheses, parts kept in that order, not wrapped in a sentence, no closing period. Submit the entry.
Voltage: 180 (mV)
